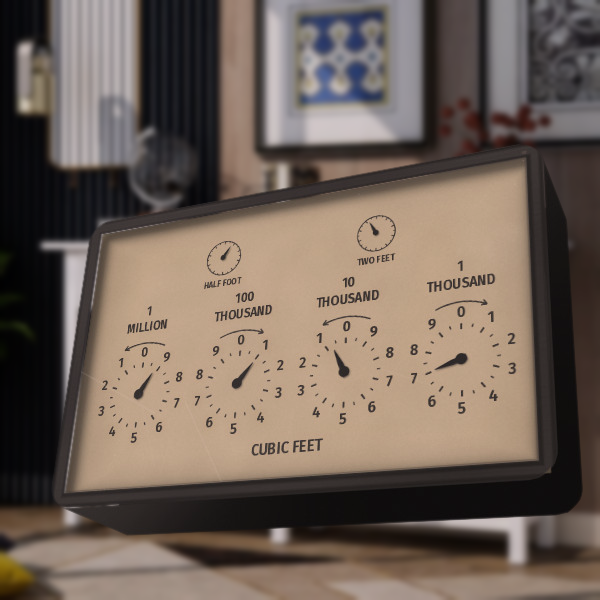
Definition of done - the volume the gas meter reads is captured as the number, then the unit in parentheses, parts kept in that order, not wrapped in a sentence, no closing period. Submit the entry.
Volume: 910700 (ft³)
